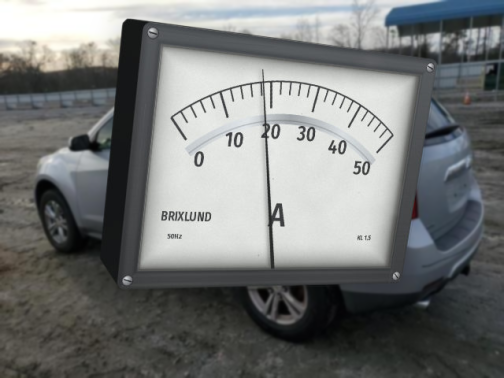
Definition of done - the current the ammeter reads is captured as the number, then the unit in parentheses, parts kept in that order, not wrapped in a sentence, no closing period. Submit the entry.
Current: 18 (A)
